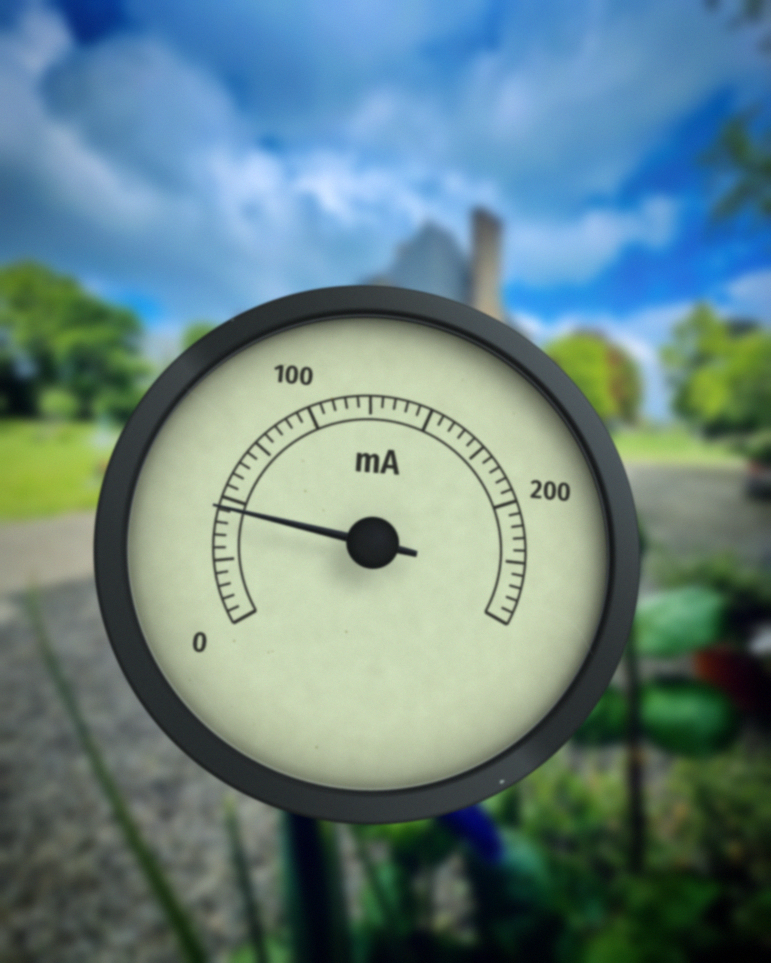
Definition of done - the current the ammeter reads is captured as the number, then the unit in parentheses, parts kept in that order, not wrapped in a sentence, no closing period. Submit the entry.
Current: 45 (mA)
